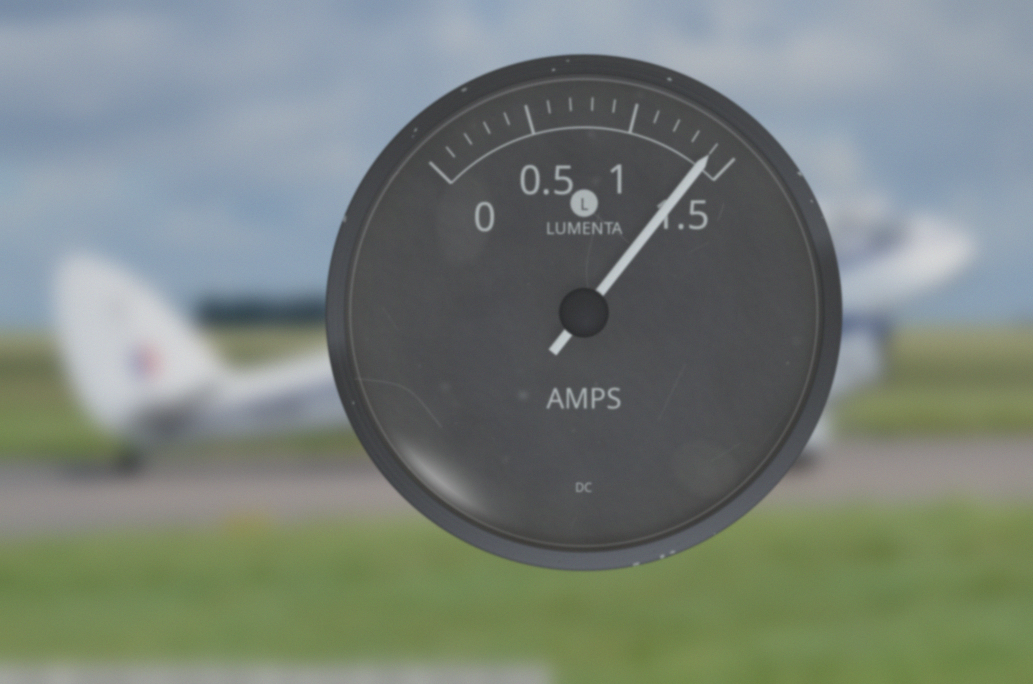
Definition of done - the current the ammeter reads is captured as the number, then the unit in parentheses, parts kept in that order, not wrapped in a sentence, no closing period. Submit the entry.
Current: 1.4 (A)
